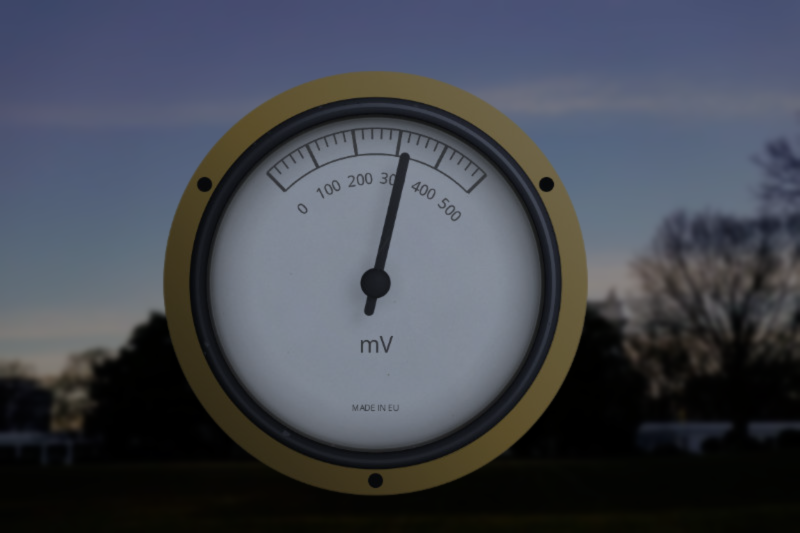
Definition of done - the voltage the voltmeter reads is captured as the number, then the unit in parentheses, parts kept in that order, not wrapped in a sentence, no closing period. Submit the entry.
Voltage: 320 (mV)
